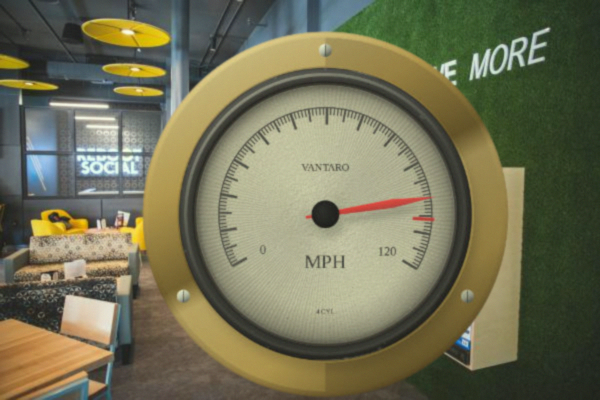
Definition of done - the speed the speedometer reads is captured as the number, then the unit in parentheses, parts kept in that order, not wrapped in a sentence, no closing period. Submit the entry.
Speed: 100 (mph)
